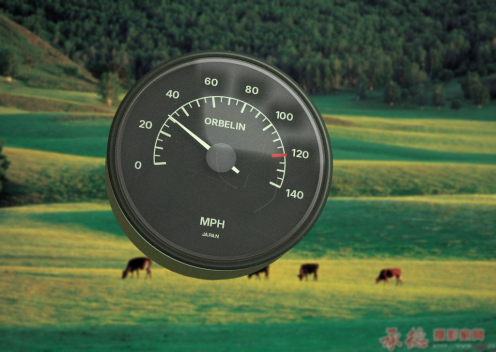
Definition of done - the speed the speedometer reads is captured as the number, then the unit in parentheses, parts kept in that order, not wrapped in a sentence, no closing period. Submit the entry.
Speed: 30 (mph)
